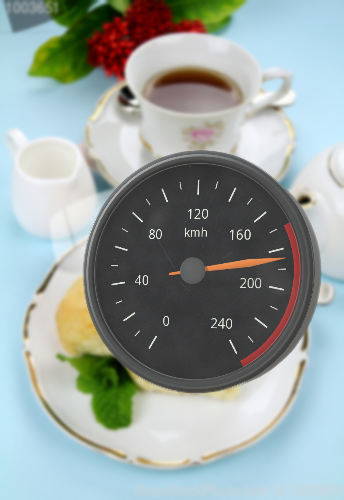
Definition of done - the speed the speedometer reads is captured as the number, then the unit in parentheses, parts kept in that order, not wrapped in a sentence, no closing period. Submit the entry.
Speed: 185 (km/h)
